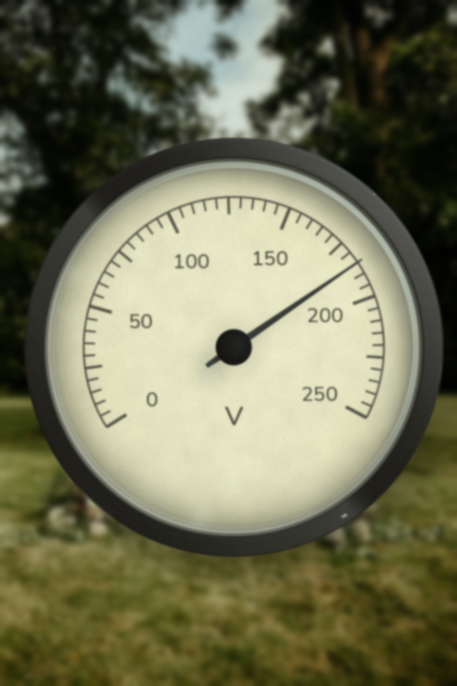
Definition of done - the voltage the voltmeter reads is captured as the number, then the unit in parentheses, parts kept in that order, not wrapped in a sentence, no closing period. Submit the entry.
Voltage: 185 (V)
